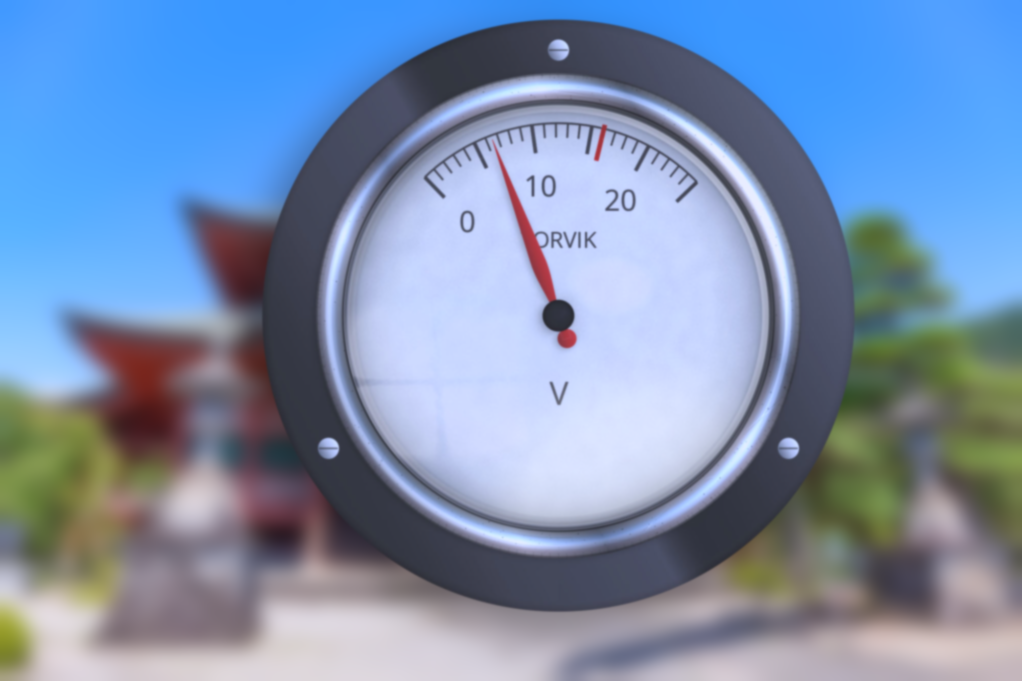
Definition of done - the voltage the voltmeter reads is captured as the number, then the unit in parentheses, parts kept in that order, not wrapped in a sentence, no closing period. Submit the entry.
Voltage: 6.5 (V)
